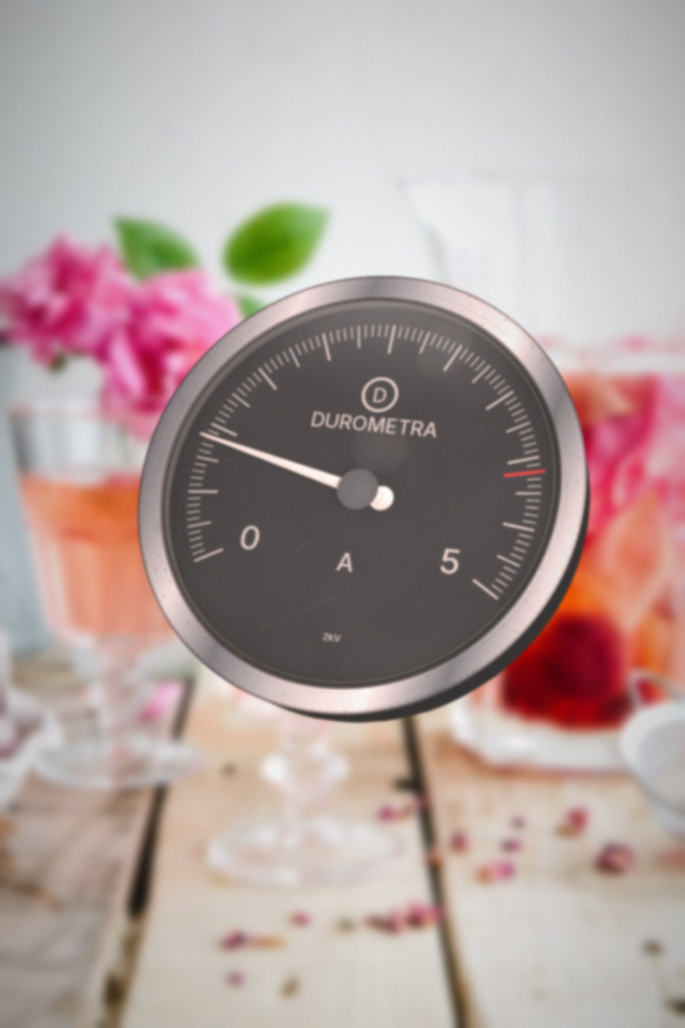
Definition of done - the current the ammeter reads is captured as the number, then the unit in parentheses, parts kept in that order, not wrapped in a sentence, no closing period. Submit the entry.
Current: 0.9 (A)
